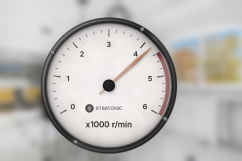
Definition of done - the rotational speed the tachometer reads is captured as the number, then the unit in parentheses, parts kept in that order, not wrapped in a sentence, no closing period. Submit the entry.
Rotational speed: 4200 (rpm)
